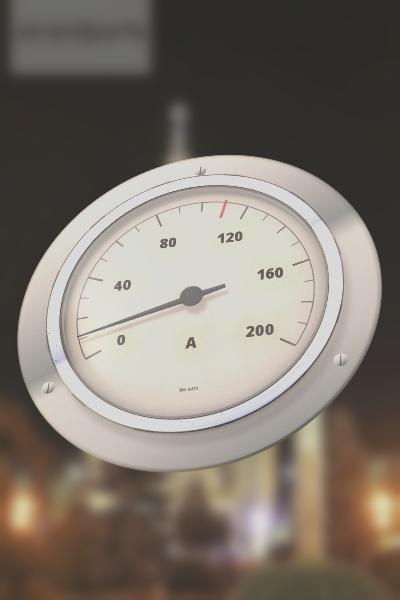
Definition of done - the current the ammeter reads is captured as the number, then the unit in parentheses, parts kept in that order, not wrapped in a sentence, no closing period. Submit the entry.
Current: 10 (A)
